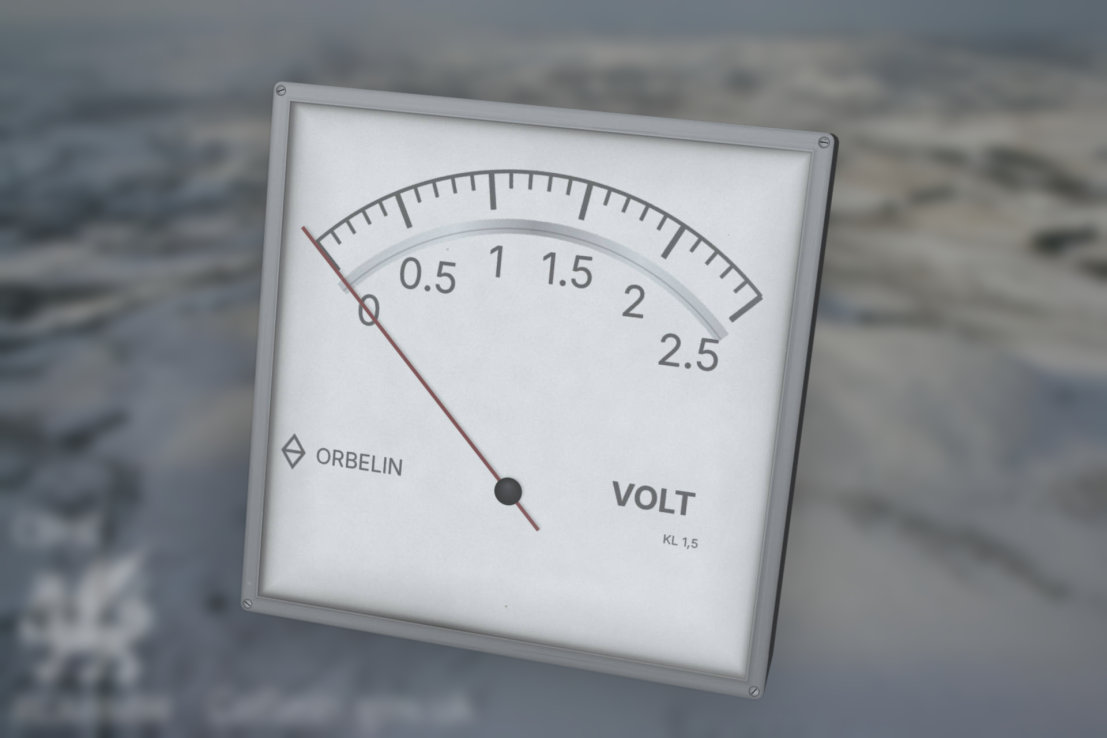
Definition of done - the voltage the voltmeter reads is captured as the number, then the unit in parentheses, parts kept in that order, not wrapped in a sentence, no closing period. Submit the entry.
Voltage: 0 (V)
